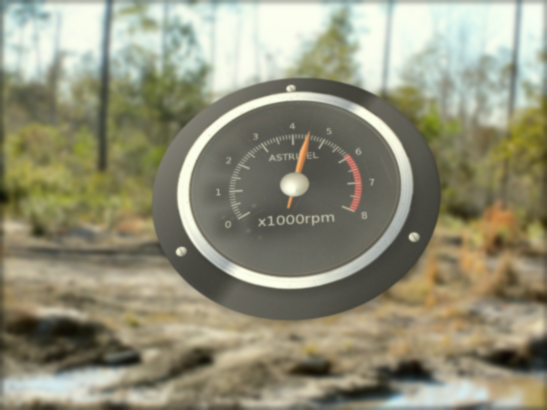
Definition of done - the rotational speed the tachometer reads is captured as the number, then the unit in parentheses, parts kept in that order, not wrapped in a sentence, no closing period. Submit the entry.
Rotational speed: 4500 (rpm)
